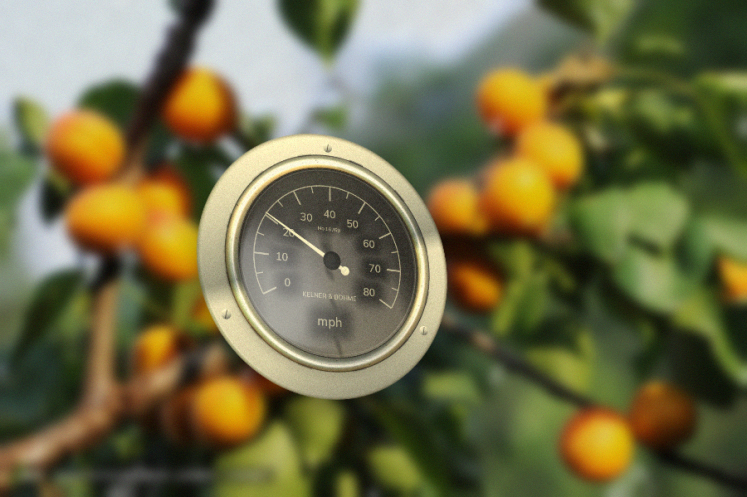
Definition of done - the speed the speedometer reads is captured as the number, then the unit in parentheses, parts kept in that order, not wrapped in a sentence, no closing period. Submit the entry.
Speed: 20 (mph)
